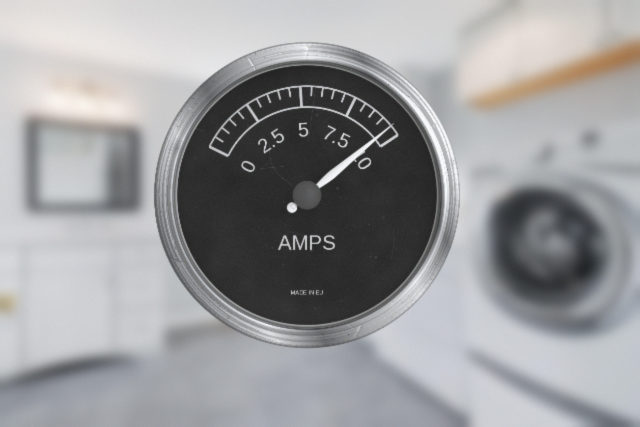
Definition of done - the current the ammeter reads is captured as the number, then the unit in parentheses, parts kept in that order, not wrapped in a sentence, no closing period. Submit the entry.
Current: 9.5 (A)
